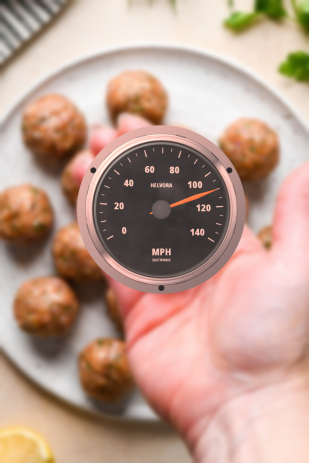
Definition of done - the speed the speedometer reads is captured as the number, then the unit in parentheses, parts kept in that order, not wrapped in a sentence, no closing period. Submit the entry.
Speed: 110 (mph)
